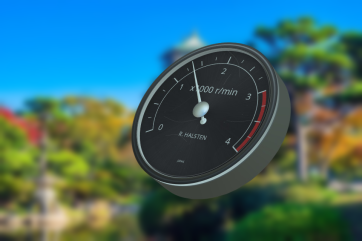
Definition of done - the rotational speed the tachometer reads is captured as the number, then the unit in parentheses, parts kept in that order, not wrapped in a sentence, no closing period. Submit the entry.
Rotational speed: 1375 (rpm)
